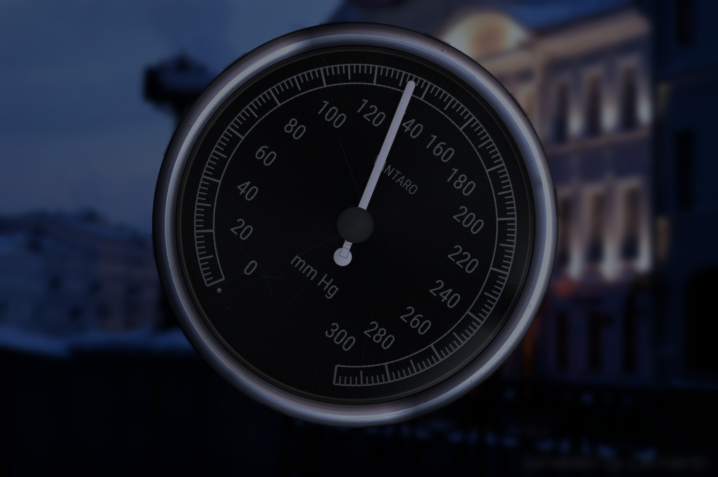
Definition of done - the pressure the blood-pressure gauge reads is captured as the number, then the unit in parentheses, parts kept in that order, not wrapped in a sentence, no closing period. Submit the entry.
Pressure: 134 (mmHg)
